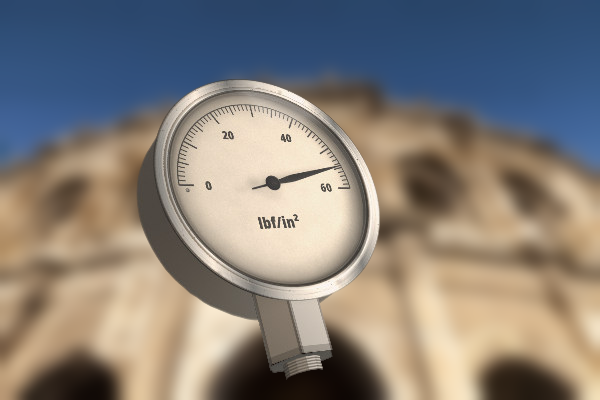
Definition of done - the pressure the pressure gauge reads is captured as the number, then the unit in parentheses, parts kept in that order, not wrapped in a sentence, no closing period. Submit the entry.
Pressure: 55 (psi)
